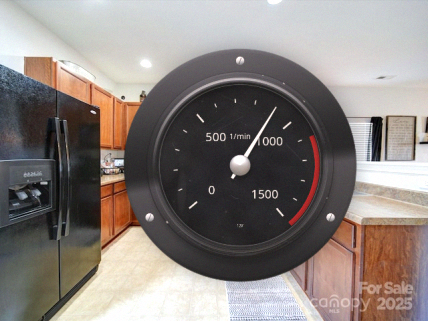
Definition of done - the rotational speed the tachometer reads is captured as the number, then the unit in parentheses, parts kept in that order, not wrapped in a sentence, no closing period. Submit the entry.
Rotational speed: 900 (rpm)
